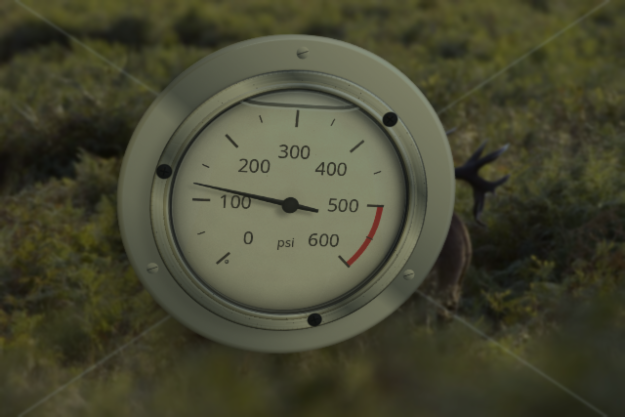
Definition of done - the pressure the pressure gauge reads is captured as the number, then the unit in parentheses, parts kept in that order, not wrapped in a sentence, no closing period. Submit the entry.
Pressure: 125 (psi)
